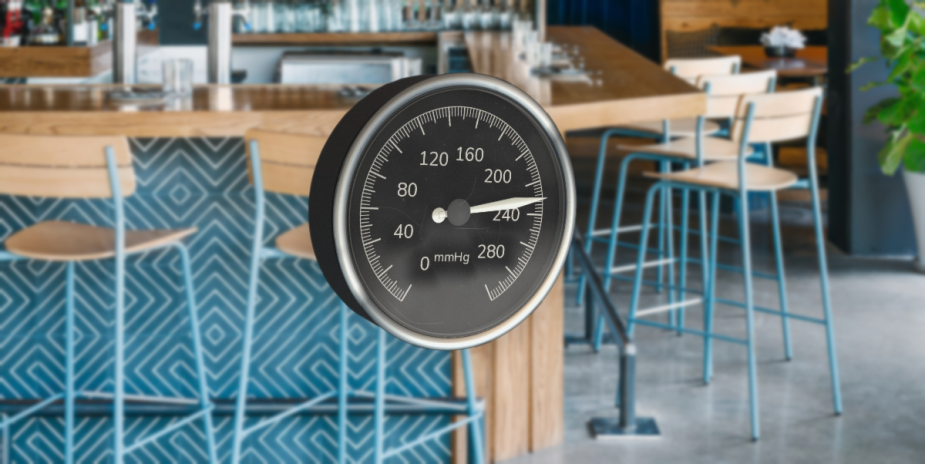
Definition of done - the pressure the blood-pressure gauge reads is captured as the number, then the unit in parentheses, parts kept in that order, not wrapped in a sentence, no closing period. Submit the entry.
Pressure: 230 (mmHg)
